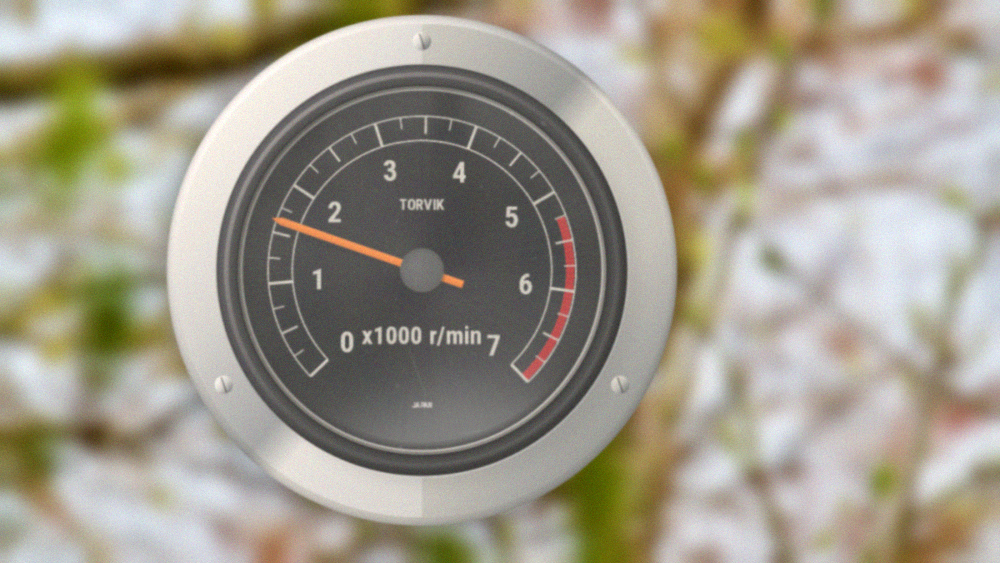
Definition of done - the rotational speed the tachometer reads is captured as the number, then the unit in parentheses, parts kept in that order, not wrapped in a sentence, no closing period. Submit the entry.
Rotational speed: 1625 (rpm)
